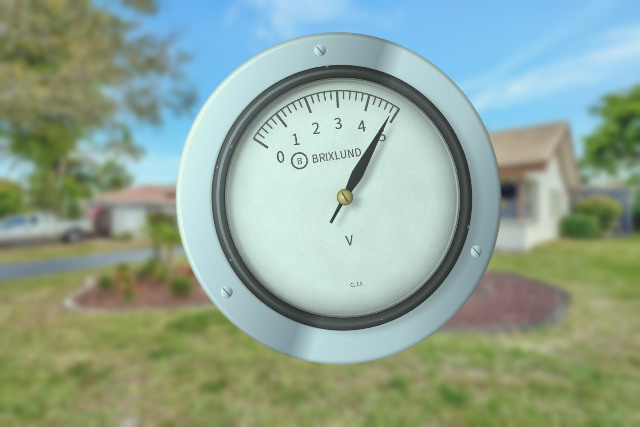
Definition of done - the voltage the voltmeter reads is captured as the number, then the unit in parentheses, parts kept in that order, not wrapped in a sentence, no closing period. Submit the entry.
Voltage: 4.8 (V)
